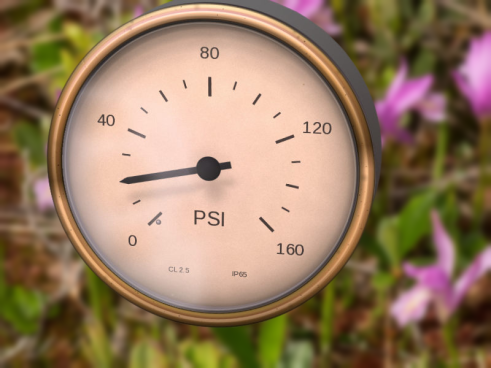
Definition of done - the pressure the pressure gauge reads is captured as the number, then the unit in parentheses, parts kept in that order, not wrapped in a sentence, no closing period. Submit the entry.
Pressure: 20 (psi)
